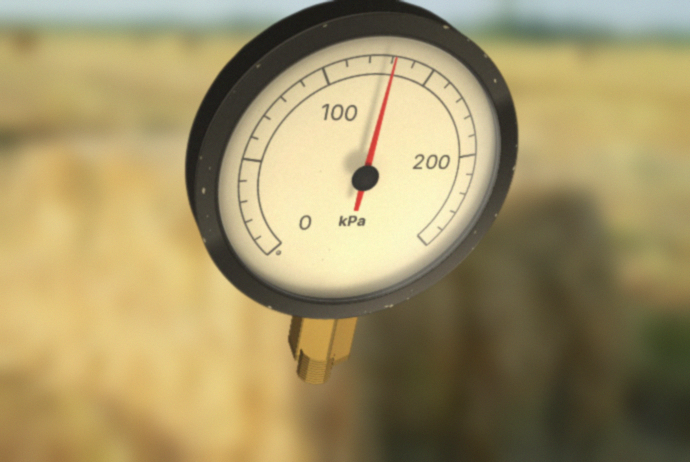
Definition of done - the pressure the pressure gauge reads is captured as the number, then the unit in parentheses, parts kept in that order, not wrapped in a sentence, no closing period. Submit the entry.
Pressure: 130 (kPa)
